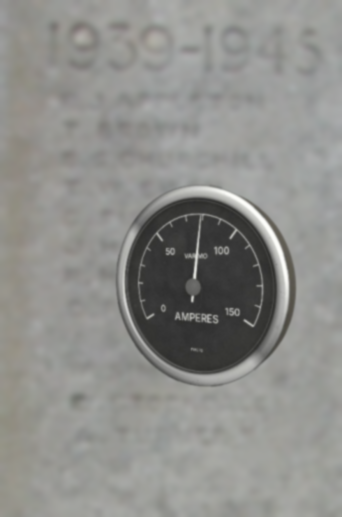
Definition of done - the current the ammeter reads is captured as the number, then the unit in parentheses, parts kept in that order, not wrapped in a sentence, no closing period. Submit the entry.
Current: 80 (A)
